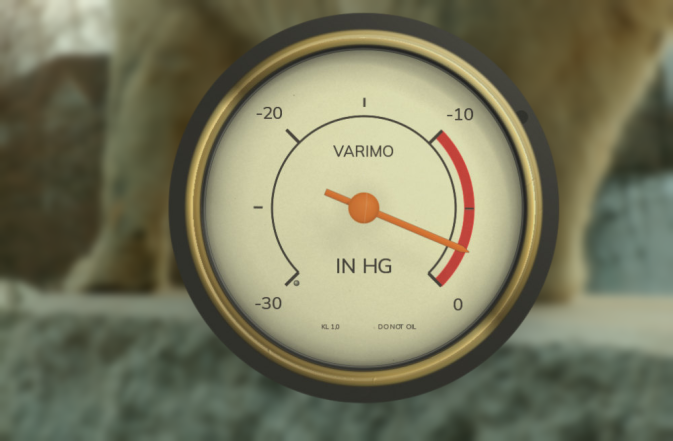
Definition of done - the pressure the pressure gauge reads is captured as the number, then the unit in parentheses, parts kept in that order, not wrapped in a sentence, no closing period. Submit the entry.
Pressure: -2.5 (inHg)
